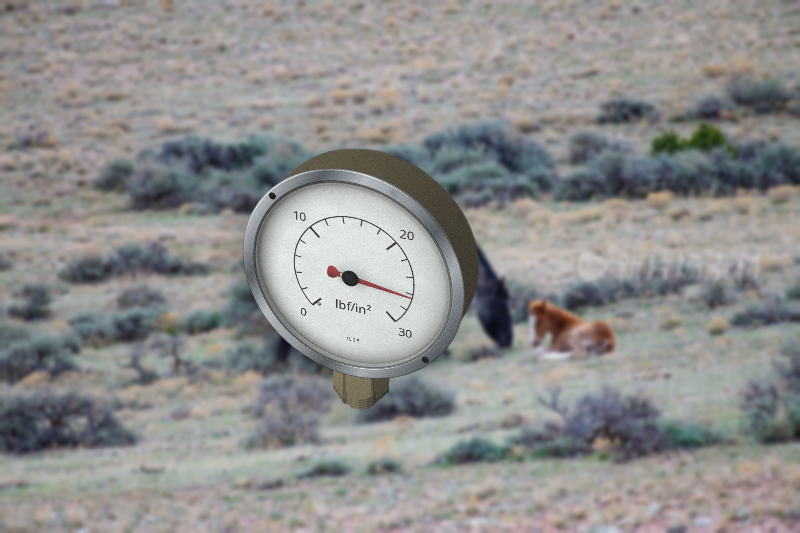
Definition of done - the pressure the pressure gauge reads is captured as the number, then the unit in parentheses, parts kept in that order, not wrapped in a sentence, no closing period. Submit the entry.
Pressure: 26 (psi)
